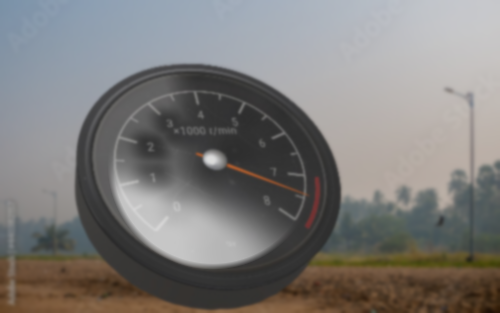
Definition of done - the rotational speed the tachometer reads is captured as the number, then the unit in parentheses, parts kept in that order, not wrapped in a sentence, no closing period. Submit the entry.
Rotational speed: 7500 (rpm)
